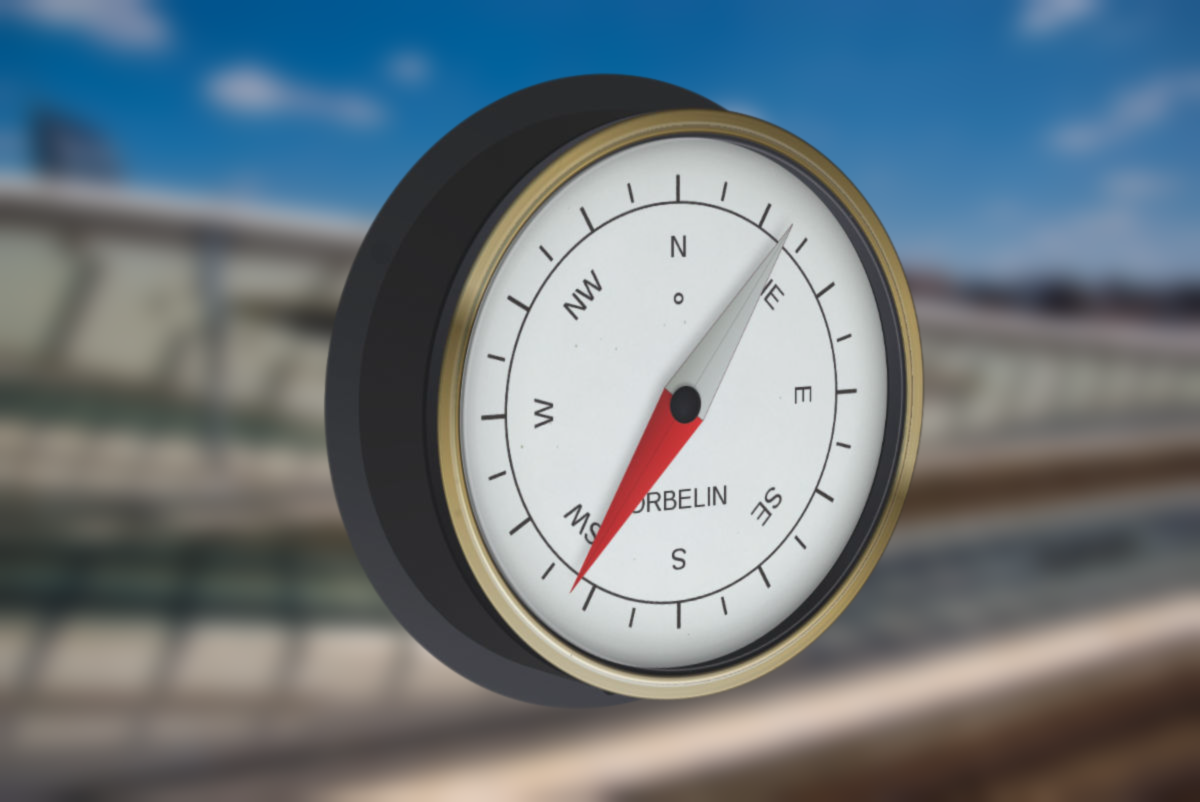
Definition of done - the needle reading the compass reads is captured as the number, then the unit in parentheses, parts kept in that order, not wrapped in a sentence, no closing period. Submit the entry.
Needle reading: 217.5 (°)
